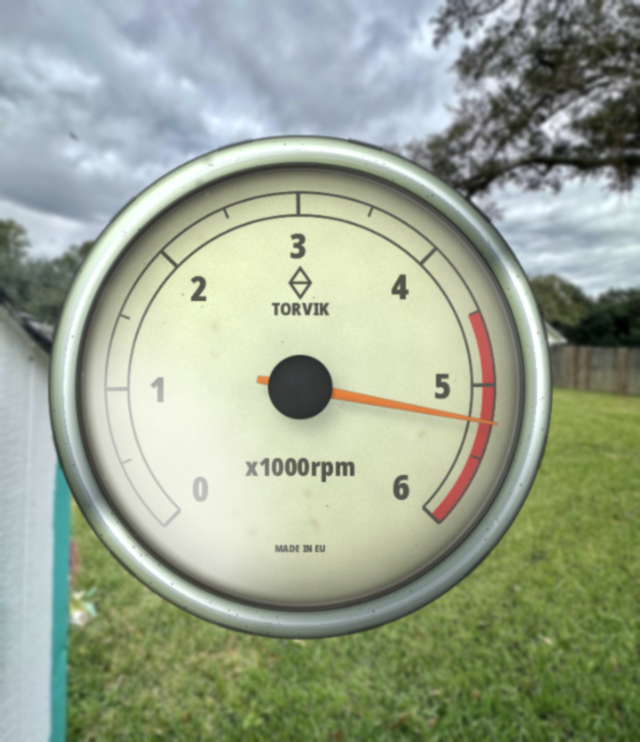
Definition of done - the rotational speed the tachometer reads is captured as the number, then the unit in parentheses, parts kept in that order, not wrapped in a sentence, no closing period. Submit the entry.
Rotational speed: 5250 (rpm)
